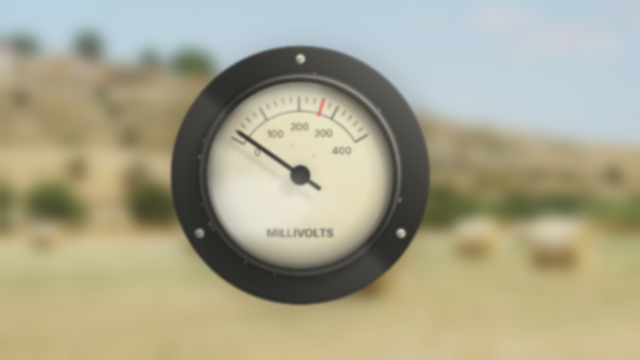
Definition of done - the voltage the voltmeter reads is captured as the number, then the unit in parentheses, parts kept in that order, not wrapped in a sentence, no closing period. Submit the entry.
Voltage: 20 (mV)
